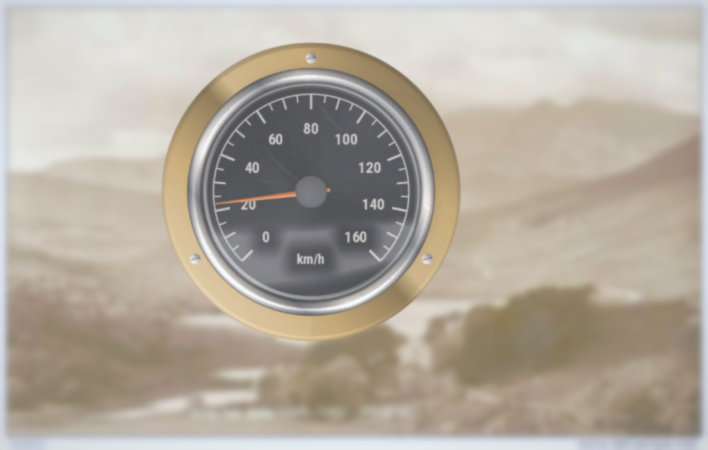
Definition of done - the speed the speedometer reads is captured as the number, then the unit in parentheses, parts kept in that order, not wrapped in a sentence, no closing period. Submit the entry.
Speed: 22.5 (km/h)
